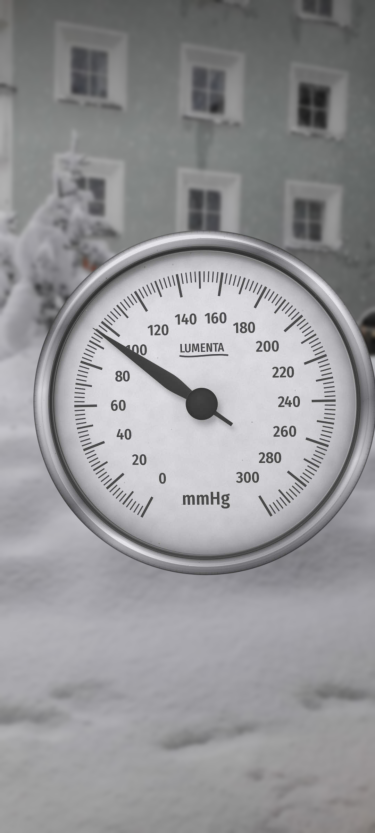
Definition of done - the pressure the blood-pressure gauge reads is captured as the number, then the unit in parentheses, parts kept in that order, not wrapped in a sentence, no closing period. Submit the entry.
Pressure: 96 (mmHg)
